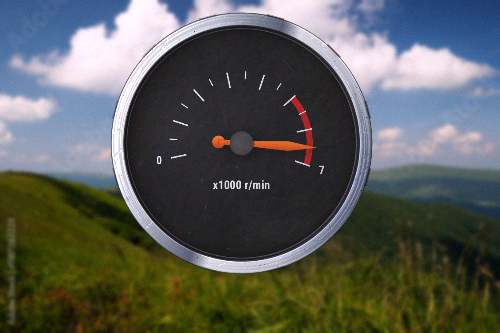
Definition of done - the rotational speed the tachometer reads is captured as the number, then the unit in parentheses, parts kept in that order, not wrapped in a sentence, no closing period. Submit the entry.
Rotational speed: 6500 (rpm)
